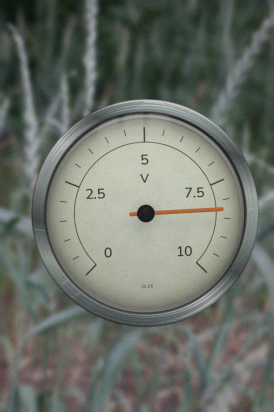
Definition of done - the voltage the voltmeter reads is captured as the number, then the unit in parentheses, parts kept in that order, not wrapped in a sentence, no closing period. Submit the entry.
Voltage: 8.25 (V)
